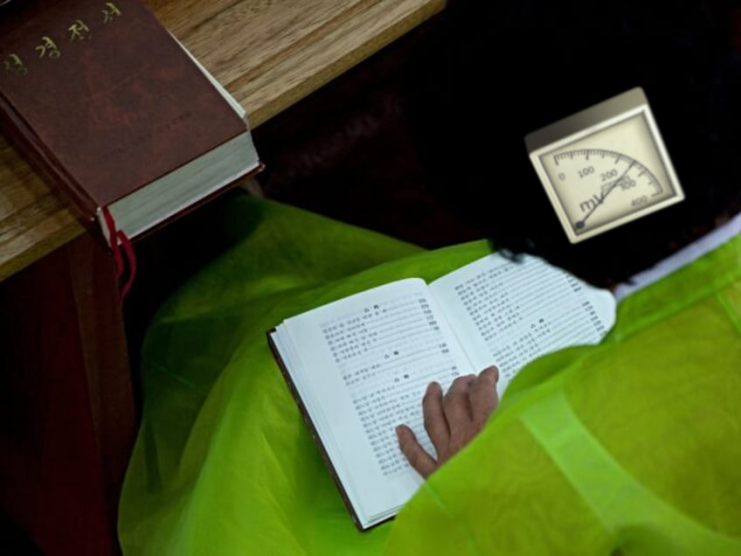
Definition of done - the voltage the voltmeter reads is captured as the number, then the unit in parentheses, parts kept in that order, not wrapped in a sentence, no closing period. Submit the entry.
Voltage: 250 (mV)
